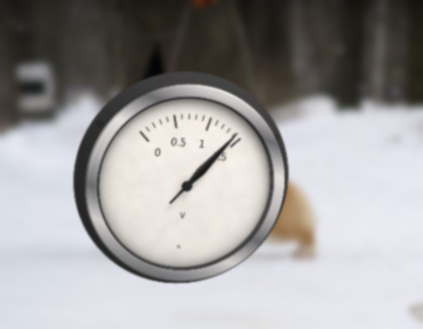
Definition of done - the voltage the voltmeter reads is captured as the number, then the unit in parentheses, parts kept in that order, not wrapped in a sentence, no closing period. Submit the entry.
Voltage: 1.4 (V)
